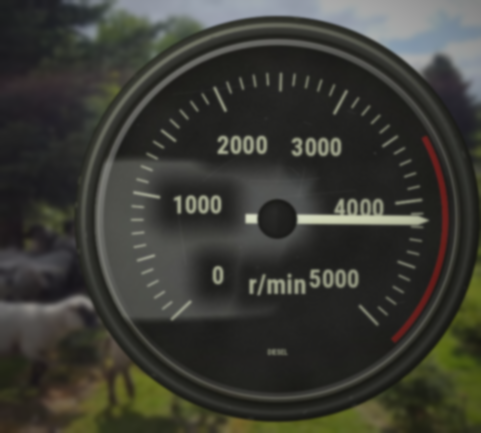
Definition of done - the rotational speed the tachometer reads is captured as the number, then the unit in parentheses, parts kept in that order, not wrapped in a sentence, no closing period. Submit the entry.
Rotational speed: 4150 (rpm)
